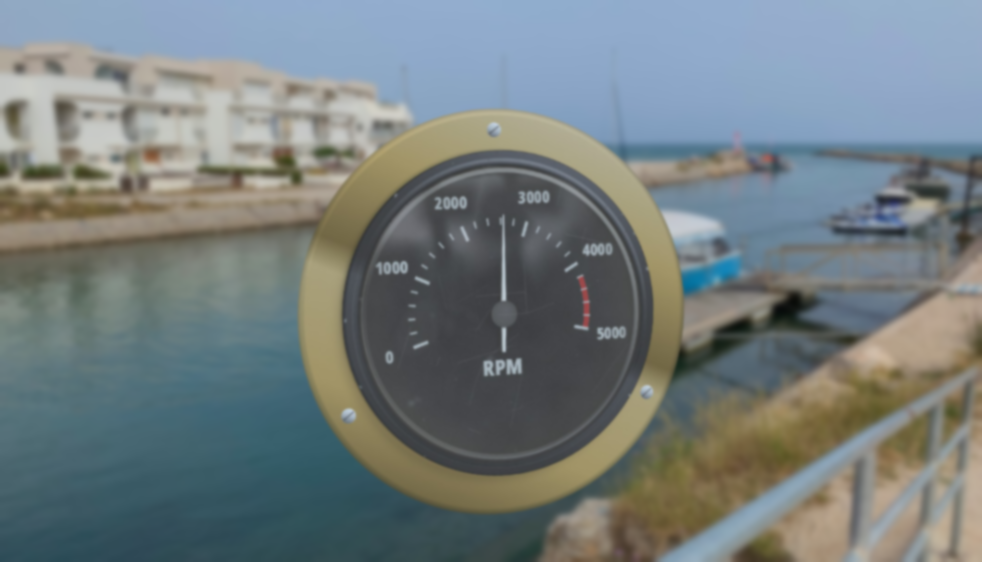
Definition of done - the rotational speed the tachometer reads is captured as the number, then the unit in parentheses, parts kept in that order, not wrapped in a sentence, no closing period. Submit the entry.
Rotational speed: 2600 (rpm)
